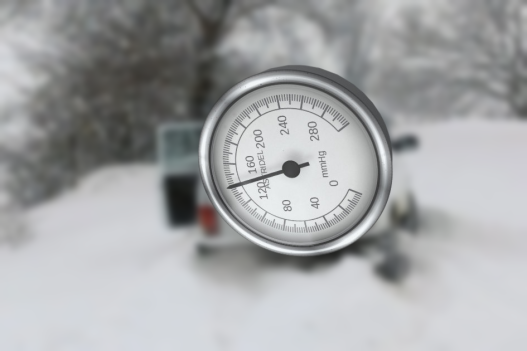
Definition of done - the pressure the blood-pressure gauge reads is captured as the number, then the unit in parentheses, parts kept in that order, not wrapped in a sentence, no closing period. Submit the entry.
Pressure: 140 (mmHg)
